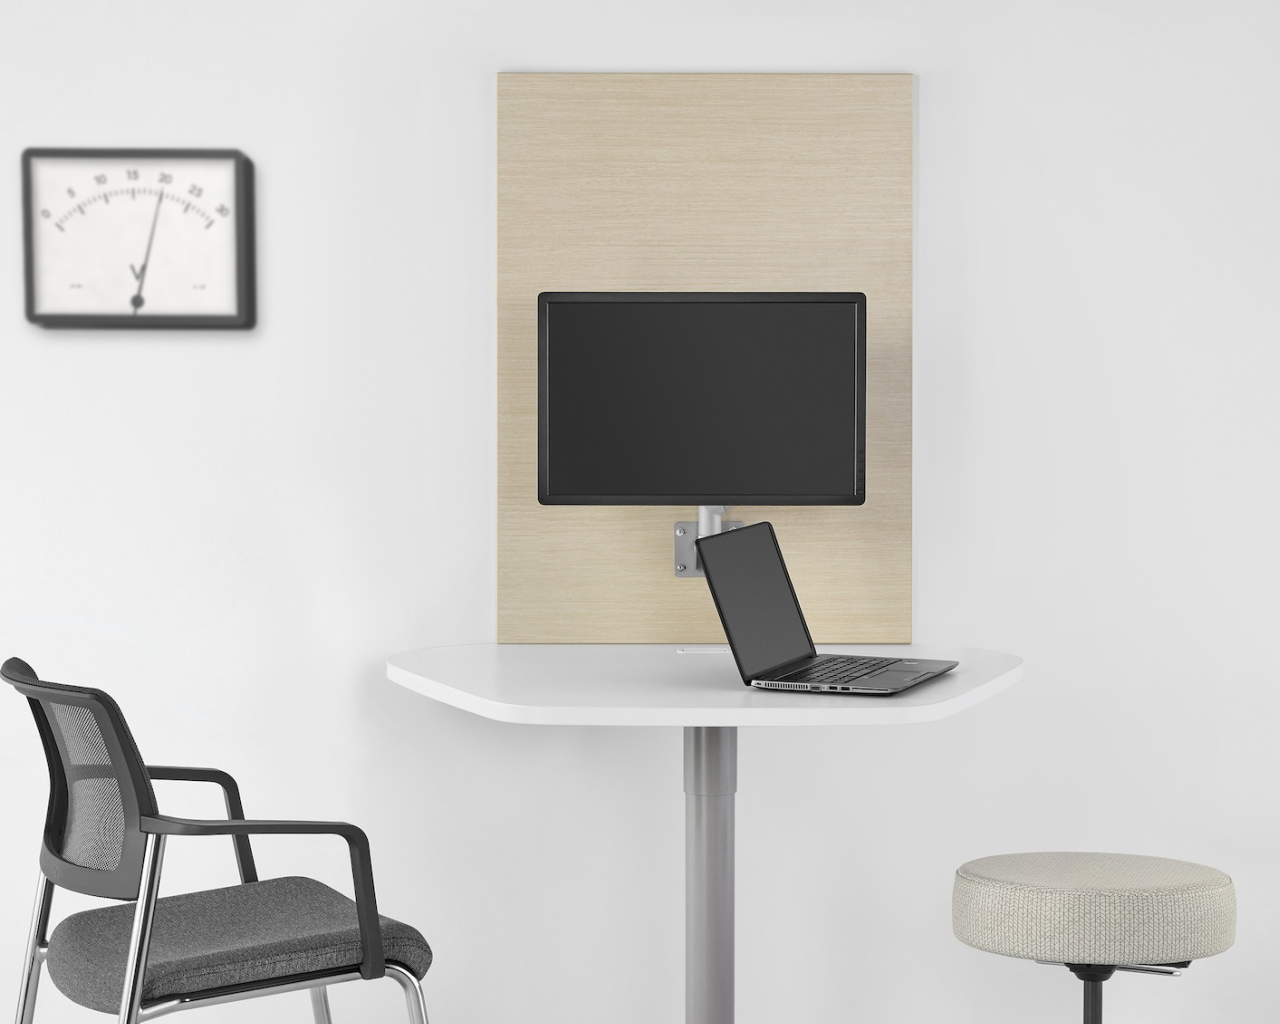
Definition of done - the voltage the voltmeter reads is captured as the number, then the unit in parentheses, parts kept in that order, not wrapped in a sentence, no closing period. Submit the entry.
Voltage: 20 (V)
